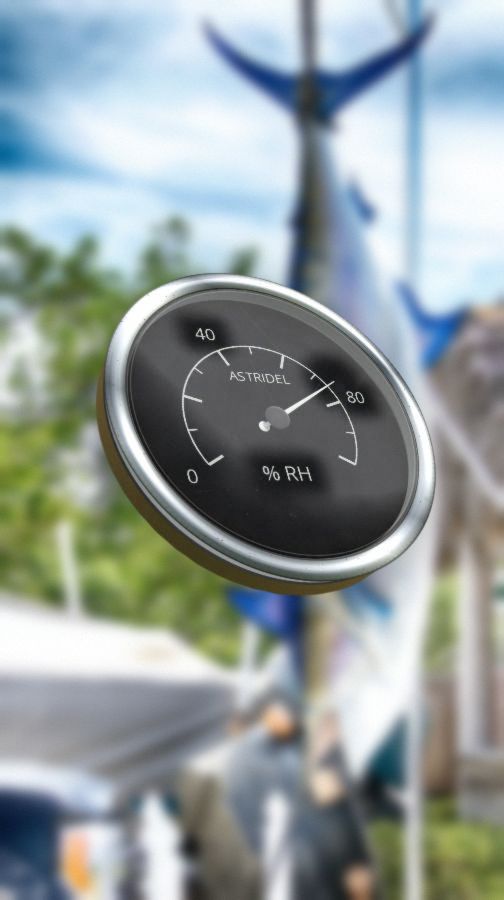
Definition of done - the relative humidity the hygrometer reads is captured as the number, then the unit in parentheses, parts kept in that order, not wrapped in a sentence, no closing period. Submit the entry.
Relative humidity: 75 (%)
